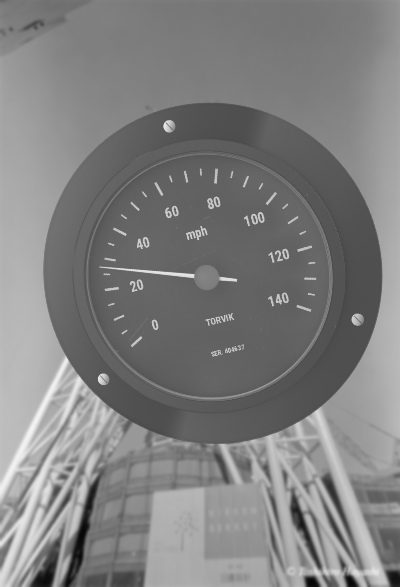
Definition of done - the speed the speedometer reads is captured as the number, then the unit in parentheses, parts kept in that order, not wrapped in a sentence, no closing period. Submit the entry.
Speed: 27.5 (mph)
